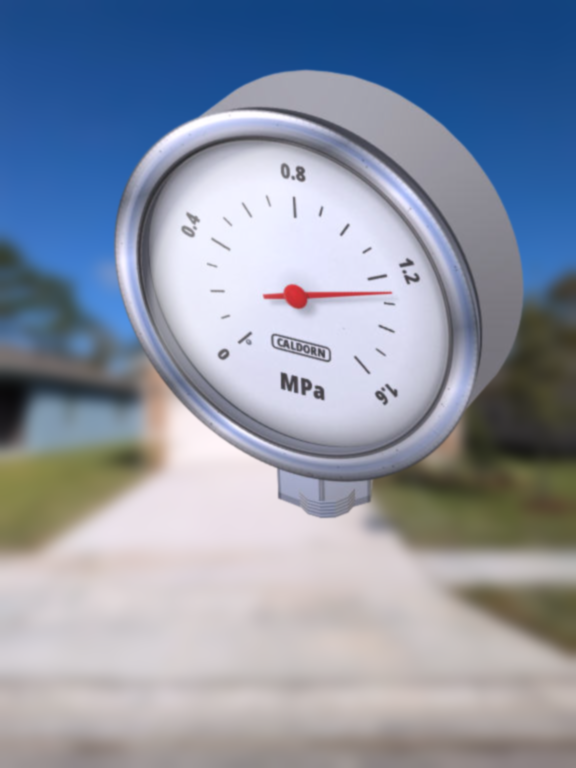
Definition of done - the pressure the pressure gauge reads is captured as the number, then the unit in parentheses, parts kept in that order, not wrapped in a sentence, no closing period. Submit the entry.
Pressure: 1.25 (MPa)
